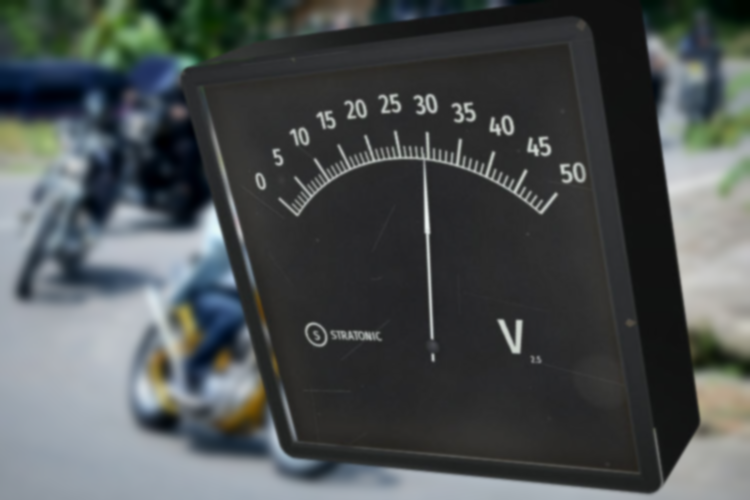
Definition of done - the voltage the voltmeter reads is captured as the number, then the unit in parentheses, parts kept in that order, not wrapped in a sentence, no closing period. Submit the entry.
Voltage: 30 (V)
